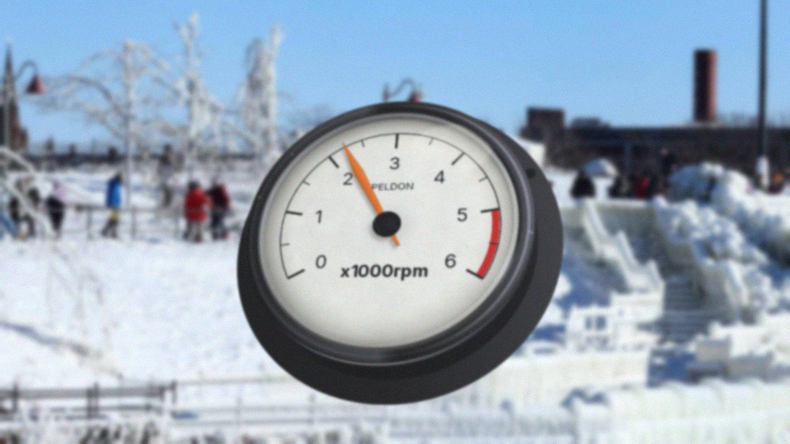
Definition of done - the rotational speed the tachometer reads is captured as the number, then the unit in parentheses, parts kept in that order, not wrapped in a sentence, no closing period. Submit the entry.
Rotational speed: 2250 (rpm)
